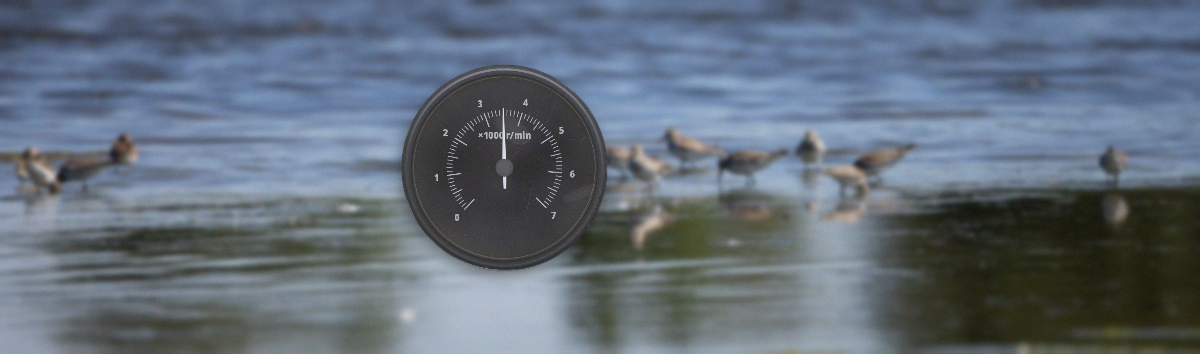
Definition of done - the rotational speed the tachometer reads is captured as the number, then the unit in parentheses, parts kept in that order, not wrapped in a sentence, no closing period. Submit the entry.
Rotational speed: 3500 (rpm)
